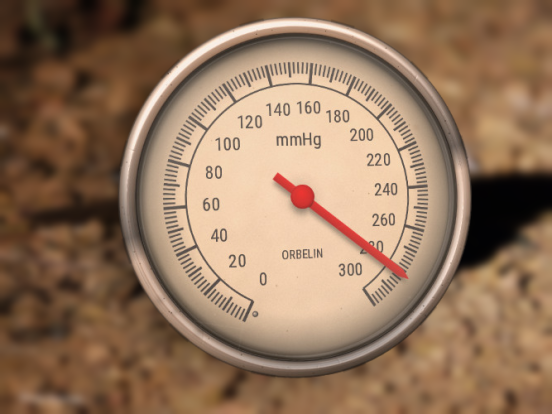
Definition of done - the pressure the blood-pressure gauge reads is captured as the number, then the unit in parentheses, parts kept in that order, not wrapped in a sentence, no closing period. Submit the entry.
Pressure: 282 (mmHg)
